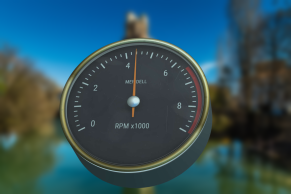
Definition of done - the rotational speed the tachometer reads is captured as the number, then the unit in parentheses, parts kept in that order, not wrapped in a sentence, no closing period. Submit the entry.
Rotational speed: 4400 (rpm)
